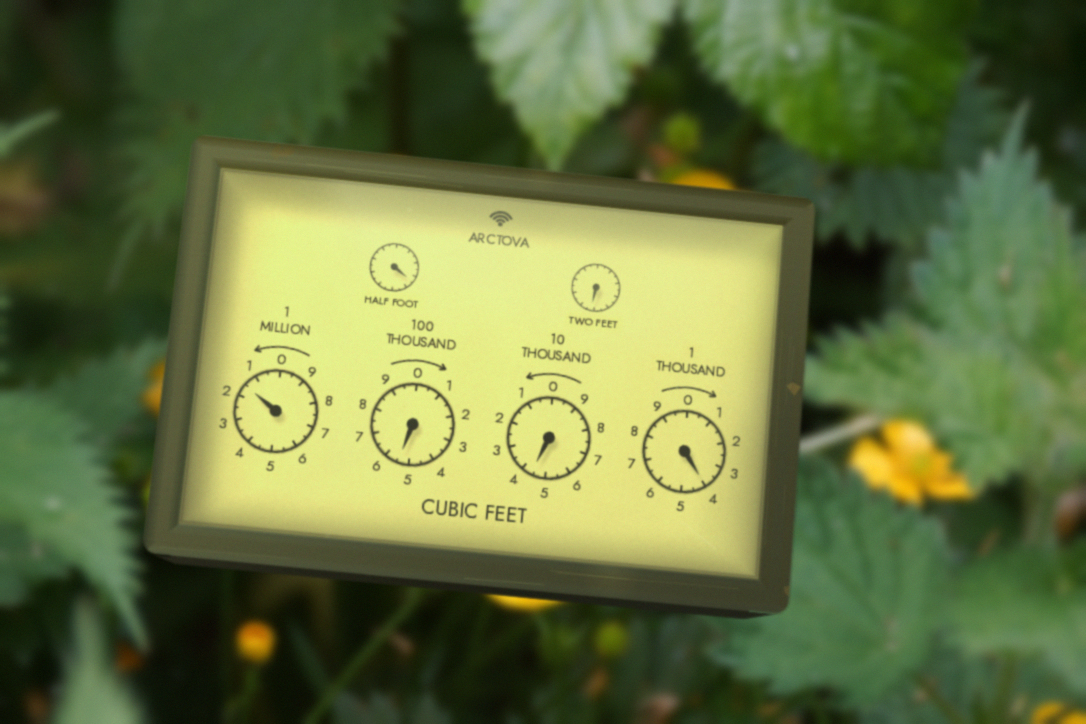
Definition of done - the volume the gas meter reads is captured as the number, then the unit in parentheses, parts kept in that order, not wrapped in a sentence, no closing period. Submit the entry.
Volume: 154400 (ft³)
